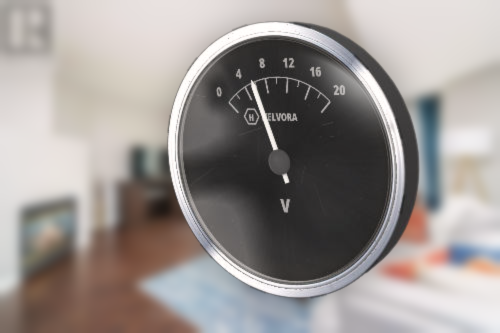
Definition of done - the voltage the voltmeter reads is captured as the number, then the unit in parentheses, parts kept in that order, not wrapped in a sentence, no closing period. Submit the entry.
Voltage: 6 (V)
